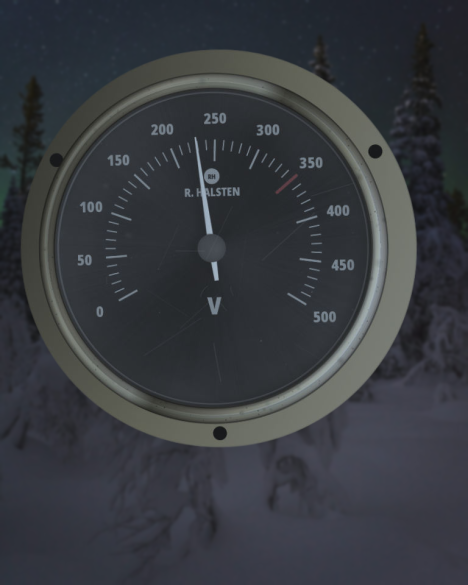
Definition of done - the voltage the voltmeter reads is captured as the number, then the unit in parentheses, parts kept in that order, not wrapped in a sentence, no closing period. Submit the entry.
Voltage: 230 (V)
